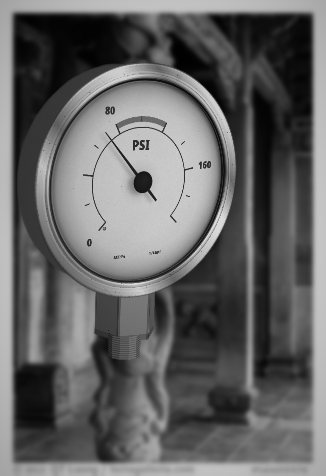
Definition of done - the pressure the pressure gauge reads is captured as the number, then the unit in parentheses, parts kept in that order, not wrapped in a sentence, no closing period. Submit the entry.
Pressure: 70 (psi)
